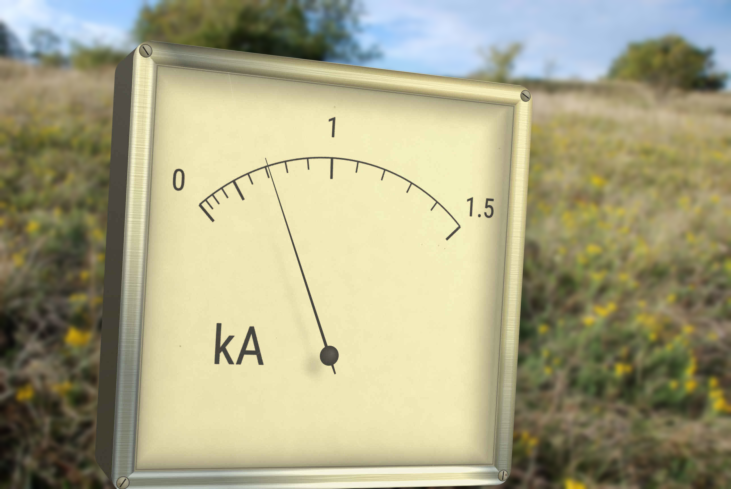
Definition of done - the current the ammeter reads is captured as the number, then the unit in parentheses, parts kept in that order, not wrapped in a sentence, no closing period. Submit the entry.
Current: 0.7 (kA)
